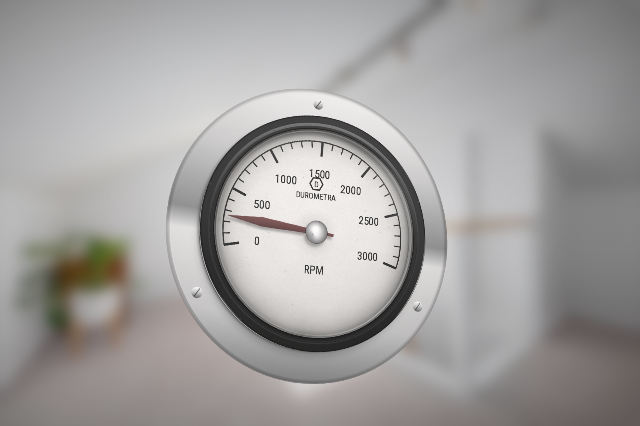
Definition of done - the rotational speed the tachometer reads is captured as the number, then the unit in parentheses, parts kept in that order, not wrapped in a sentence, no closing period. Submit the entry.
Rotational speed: 250 (rpm)
